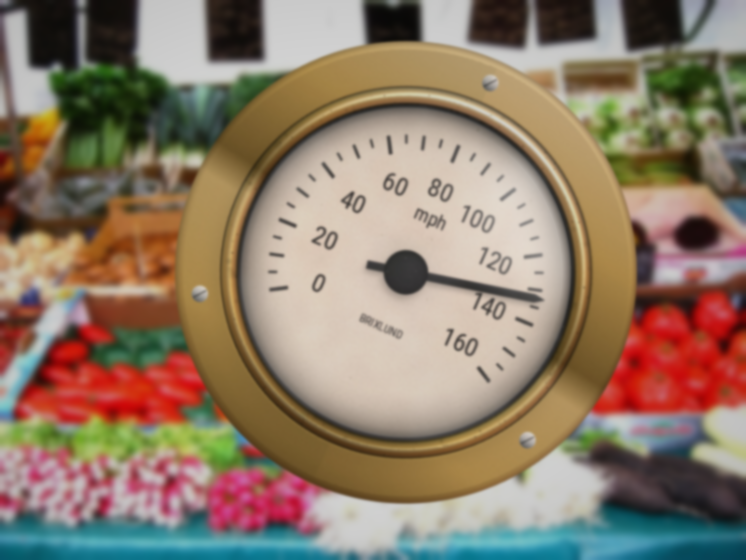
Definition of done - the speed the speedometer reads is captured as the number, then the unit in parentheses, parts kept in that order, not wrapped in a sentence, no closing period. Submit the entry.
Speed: 132.5 (mph)
